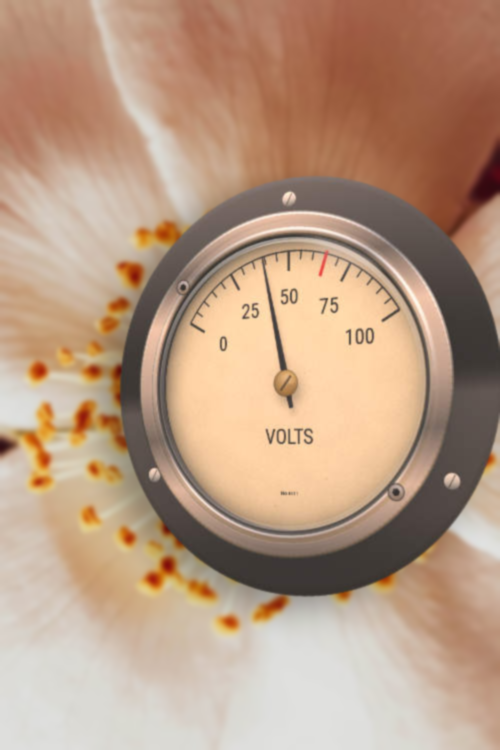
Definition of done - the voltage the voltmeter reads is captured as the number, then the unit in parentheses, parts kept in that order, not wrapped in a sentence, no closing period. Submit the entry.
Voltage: 40 (V)
